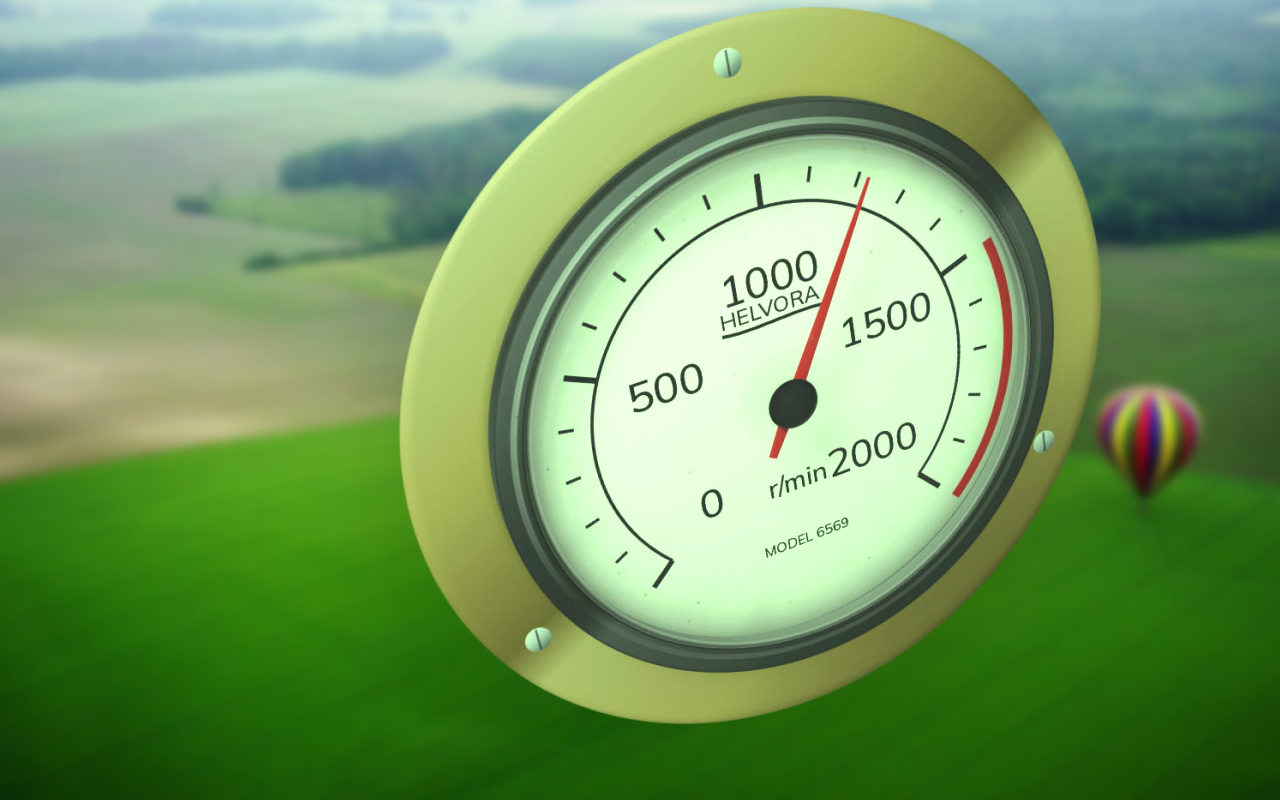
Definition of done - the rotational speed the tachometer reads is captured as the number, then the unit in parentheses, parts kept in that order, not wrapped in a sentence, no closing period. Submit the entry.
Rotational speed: 1200 (rpm)
